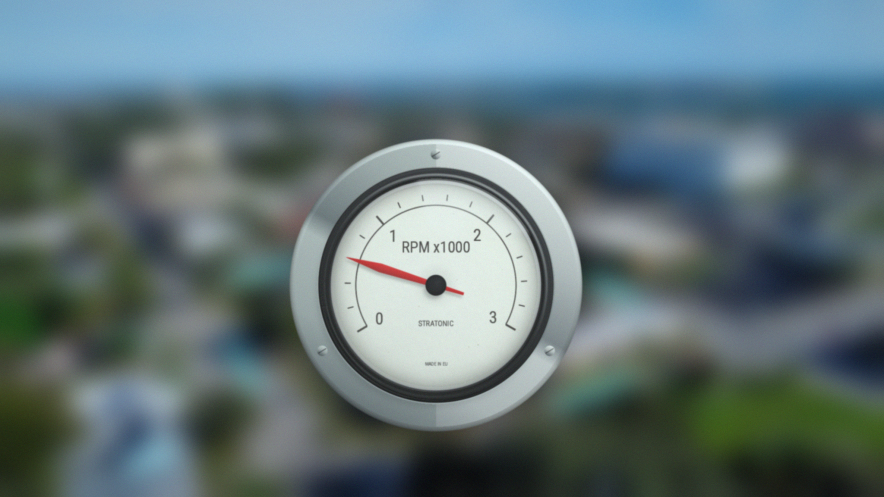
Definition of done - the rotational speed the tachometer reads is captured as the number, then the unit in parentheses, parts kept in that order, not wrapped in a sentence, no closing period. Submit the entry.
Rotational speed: 600 (rpm)
